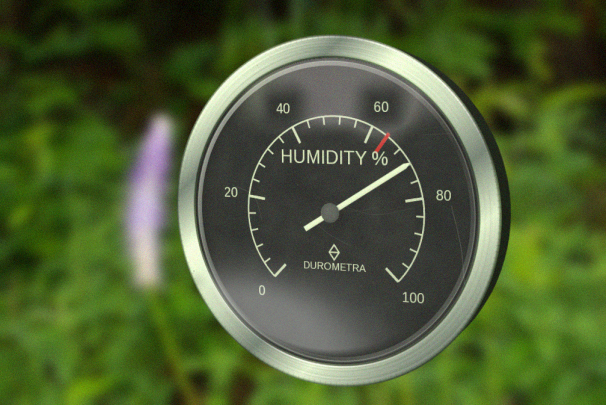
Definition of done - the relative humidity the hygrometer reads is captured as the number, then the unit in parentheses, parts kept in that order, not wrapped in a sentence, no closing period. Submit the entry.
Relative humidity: 72 (%)
